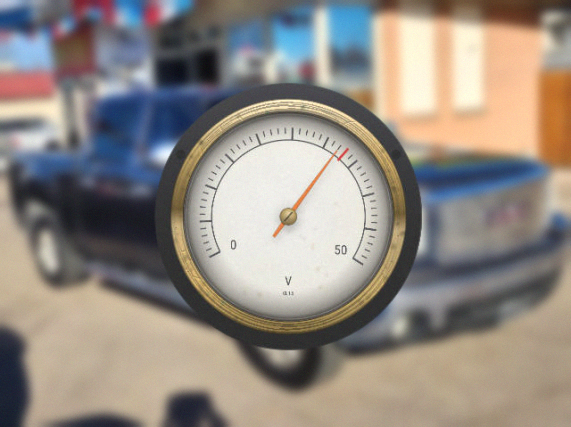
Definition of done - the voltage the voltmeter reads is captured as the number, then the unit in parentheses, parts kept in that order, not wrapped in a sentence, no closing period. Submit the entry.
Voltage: 32 (V)
